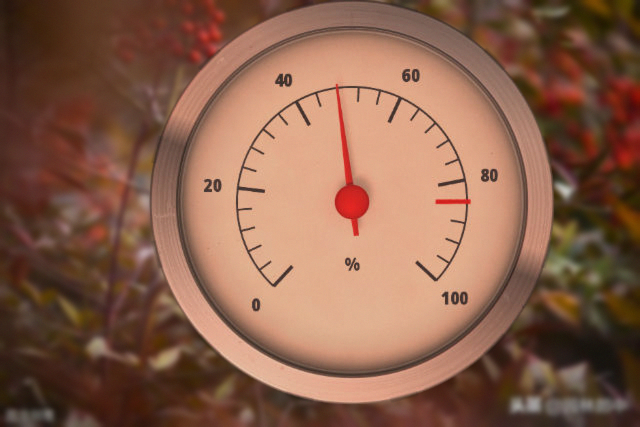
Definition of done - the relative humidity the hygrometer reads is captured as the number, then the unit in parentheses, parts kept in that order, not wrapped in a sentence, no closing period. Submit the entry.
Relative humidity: 48 (%)
